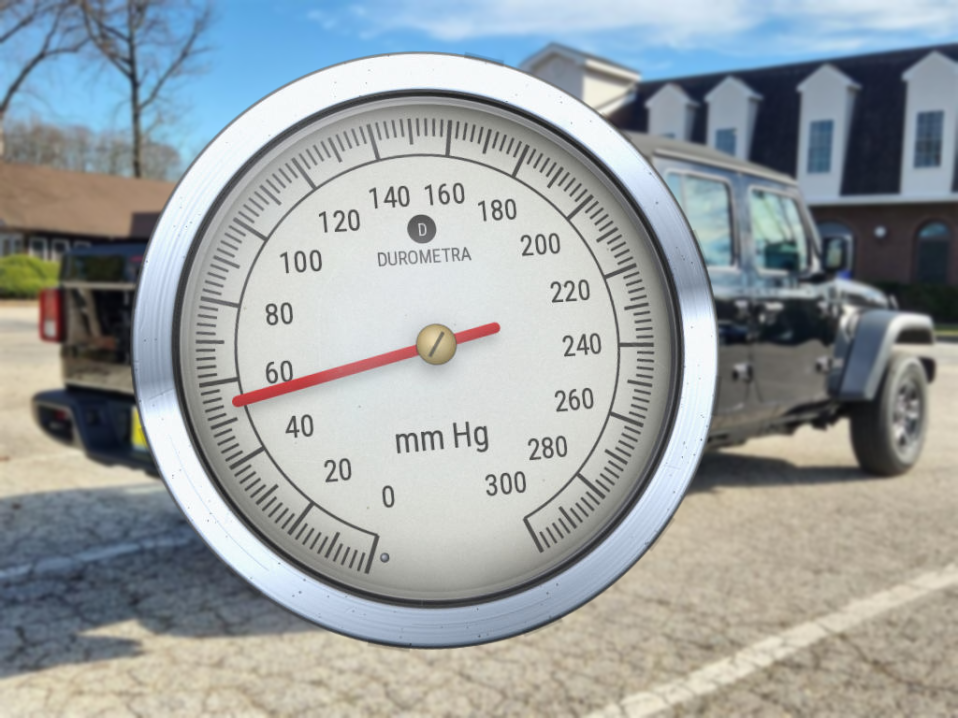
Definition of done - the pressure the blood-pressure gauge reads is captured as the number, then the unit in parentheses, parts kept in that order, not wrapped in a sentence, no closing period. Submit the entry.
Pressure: 54 (mmHg)
